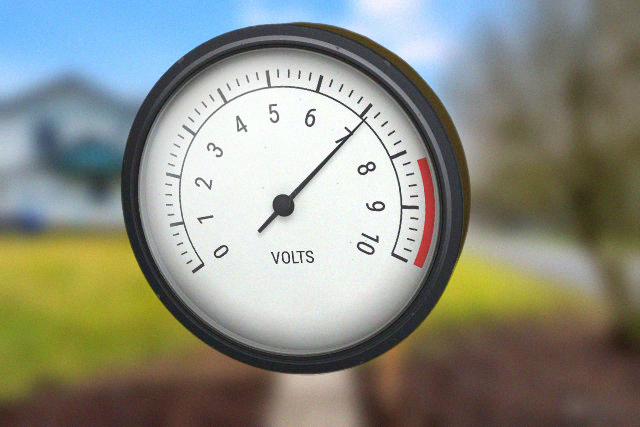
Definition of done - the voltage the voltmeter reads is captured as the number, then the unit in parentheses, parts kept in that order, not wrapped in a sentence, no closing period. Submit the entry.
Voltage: 7.1 (V)
